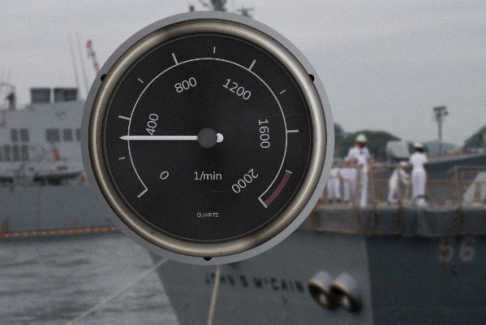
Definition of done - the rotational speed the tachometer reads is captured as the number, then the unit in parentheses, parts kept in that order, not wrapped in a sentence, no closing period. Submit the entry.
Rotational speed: 300 (rpm)
